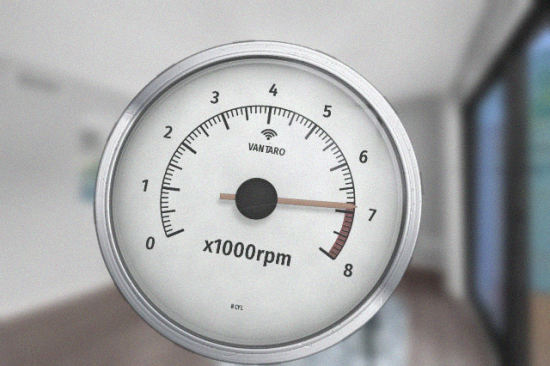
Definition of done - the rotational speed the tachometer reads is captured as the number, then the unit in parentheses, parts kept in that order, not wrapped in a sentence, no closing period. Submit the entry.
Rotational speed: 6900 (rpm)
